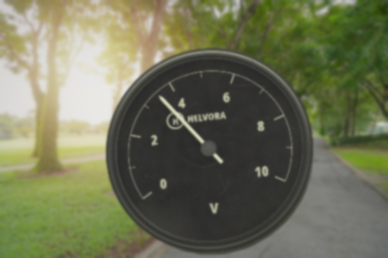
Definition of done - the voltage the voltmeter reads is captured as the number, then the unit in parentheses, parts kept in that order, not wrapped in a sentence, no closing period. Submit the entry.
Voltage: 3.5 (V)
